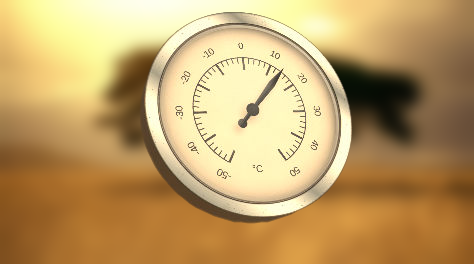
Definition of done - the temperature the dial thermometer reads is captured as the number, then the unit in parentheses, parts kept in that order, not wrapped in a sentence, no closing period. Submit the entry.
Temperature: 14 (°C)
